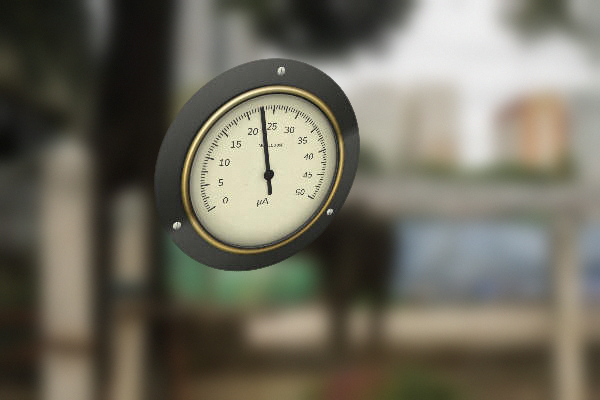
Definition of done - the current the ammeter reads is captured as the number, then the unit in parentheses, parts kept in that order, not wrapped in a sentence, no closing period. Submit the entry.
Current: 22.5 (µA)
